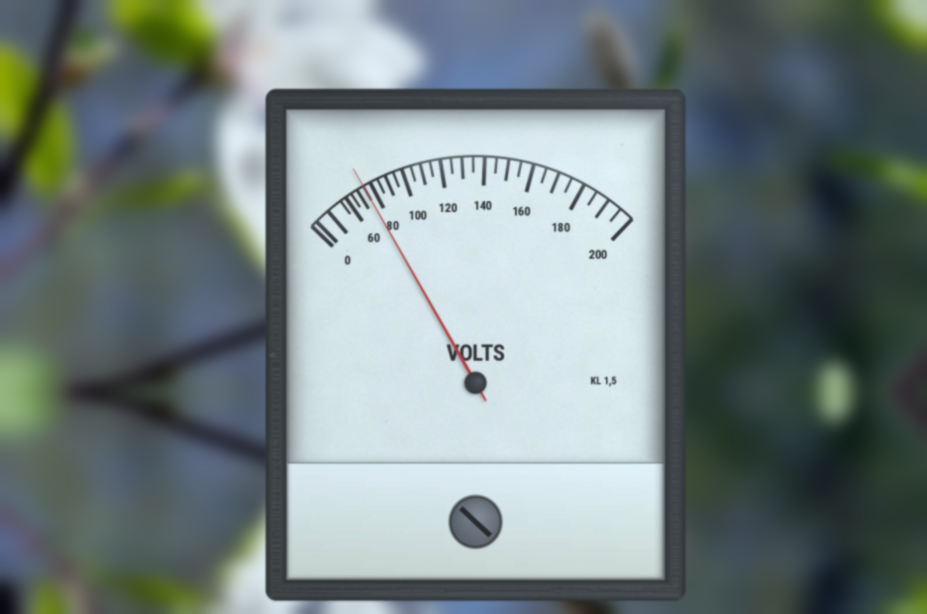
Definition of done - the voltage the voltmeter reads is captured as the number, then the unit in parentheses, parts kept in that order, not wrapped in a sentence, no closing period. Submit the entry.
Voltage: 75 (V)
